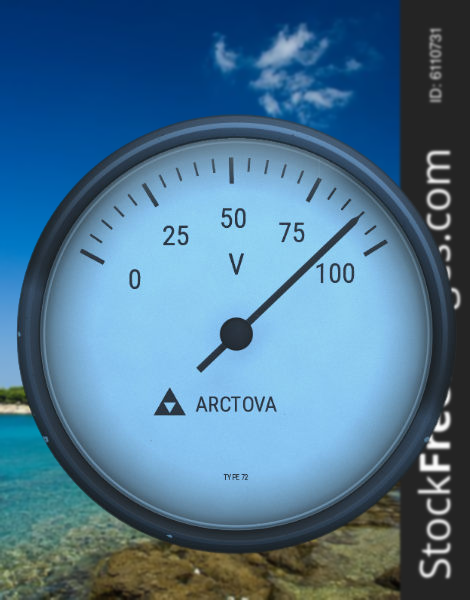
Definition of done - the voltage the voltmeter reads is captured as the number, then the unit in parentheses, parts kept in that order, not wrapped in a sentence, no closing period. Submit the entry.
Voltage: 90 (V)
